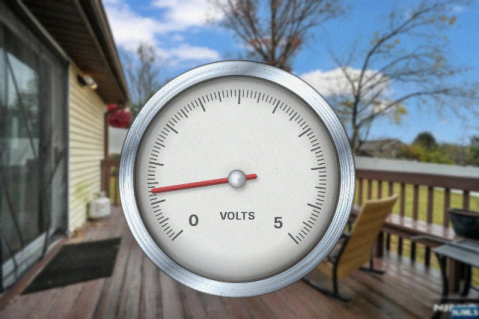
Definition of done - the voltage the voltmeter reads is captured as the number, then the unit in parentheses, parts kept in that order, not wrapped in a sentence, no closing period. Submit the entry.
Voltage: 0.65 (V)
